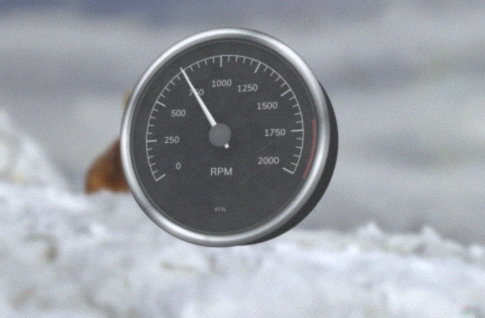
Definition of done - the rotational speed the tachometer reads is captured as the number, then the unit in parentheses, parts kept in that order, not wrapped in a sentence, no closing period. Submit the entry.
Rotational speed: 750 (rpm)
